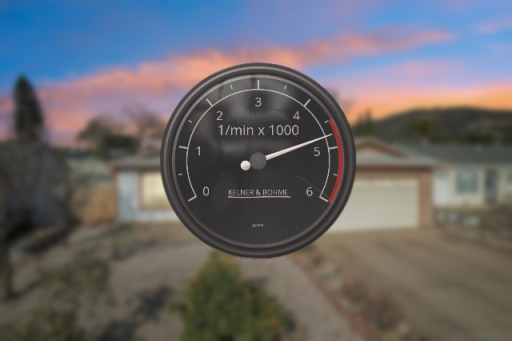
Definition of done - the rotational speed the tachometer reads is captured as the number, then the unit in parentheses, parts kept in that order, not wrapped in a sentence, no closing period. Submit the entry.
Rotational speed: 4750 (rpm)
